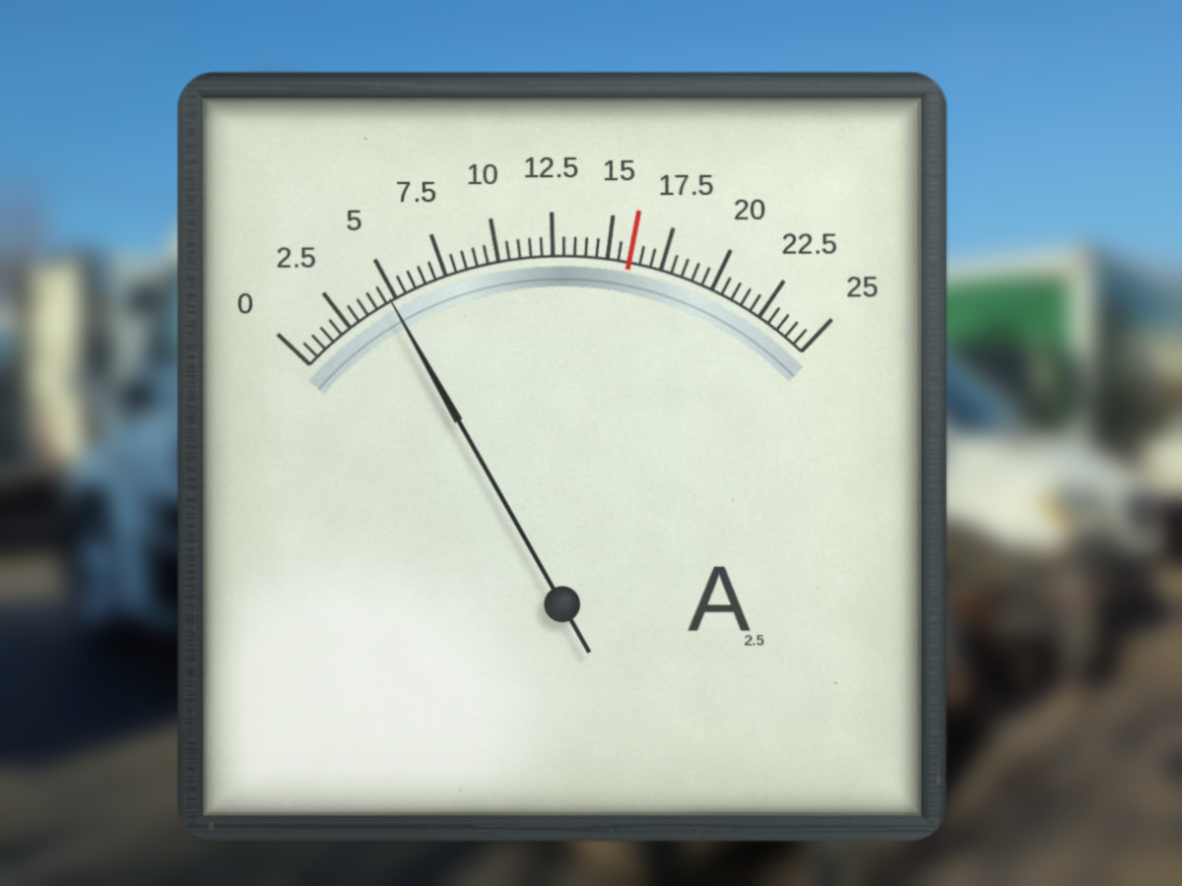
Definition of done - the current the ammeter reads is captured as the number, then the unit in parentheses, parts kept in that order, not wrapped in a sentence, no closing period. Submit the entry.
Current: 4.75 (A)
